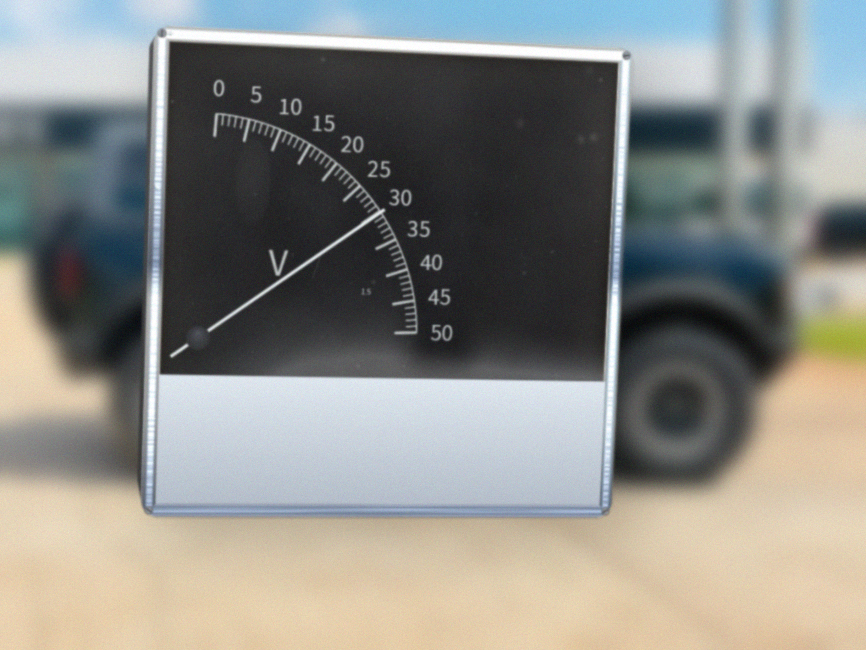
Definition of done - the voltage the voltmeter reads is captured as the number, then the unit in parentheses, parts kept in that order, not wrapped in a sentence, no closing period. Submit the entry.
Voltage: 30 (V)
